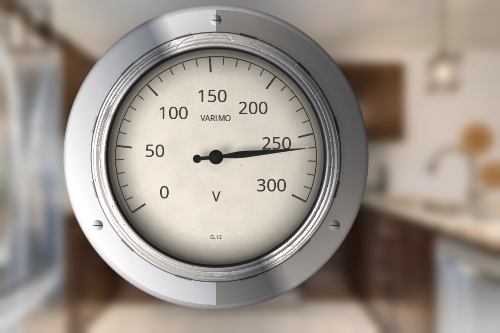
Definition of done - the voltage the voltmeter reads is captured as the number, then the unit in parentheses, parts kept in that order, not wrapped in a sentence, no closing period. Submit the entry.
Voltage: 260 (V)
